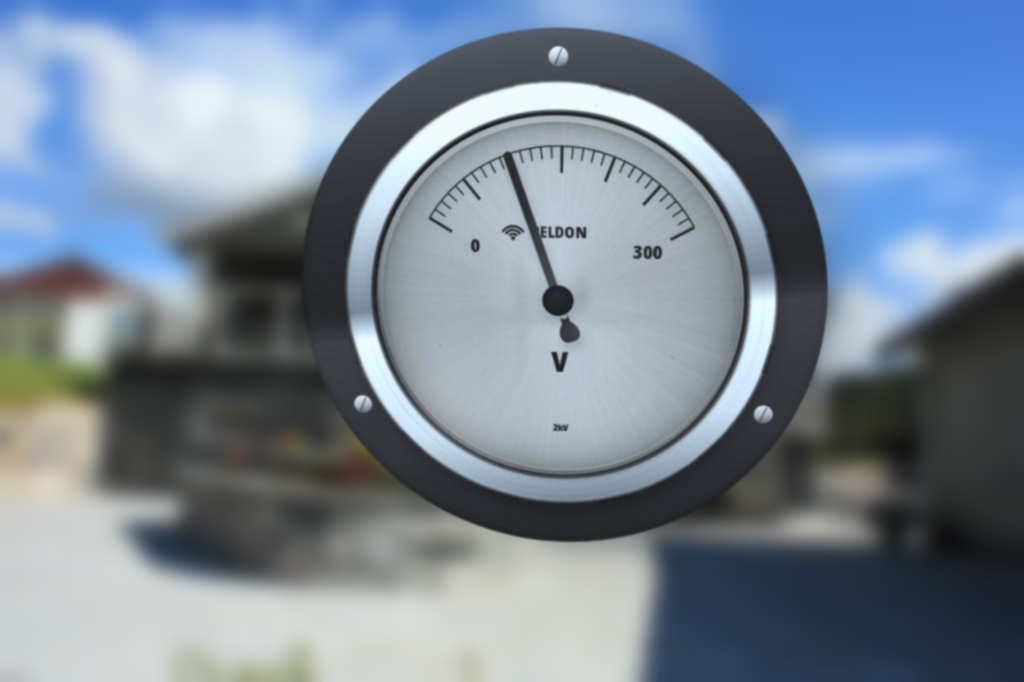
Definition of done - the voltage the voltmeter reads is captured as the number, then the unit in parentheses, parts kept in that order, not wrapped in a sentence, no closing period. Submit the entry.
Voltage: 100 (V)
